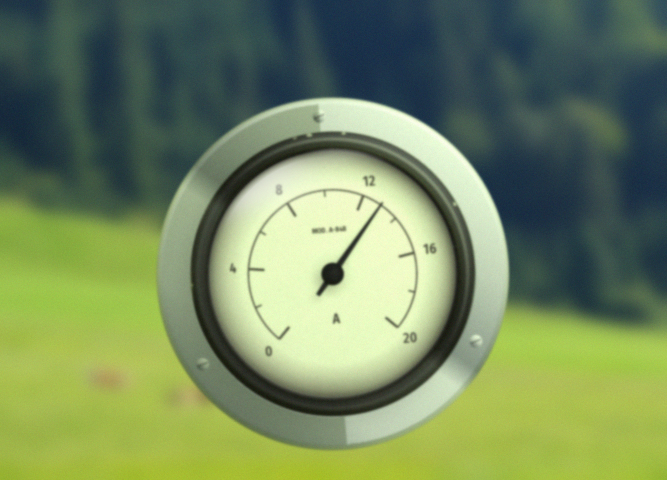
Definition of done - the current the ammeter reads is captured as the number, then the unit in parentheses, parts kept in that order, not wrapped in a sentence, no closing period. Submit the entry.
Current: 13 (A)
